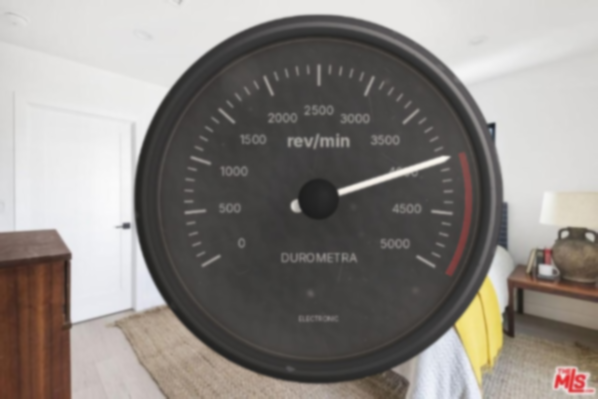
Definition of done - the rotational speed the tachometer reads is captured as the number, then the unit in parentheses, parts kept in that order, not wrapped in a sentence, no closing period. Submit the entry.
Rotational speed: 4000 (rpm)
